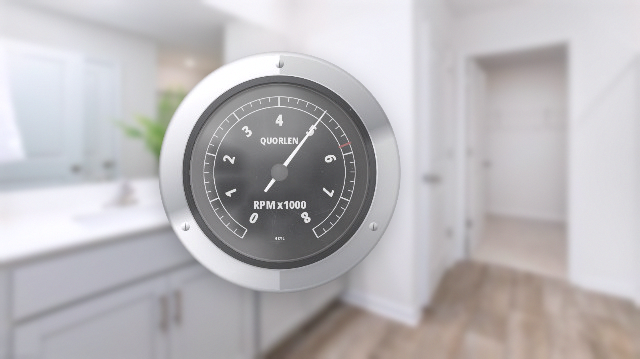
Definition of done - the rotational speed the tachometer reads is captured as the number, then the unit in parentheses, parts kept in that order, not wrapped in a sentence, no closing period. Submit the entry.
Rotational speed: 5000 (rpm)
